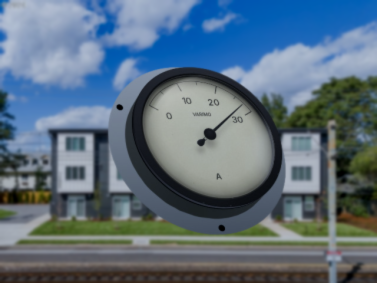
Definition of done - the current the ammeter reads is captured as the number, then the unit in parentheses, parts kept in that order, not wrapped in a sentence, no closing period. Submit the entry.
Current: 27.5 (A)
